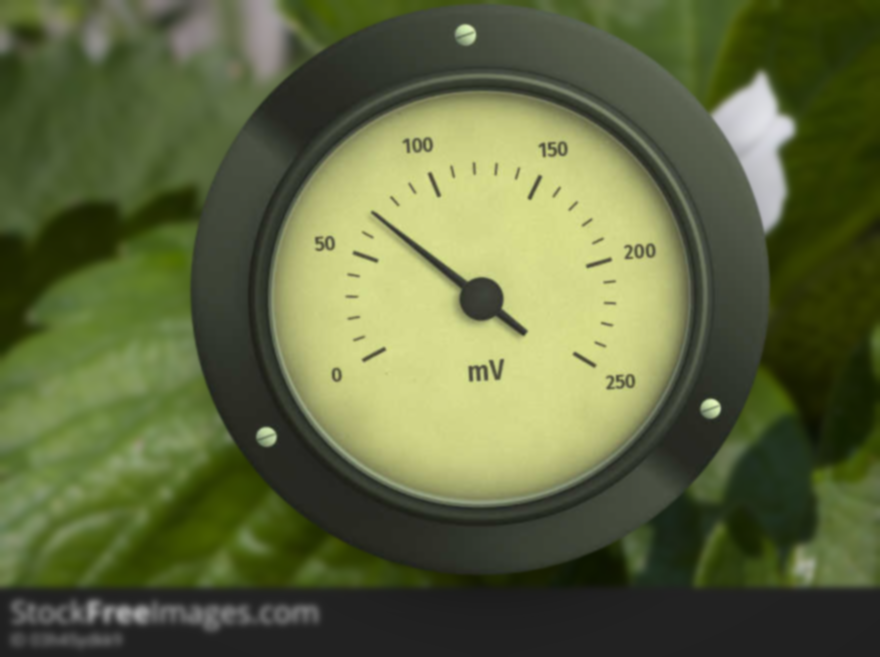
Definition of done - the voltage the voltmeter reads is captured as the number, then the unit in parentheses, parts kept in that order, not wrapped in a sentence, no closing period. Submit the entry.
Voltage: 70 (mV)
